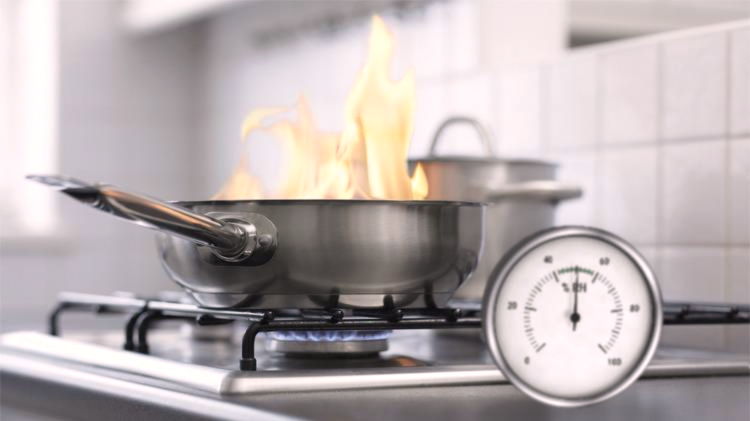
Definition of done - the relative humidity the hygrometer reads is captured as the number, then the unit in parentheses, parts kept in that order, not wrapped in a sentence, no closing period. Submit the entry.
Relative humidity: 50 (%)
